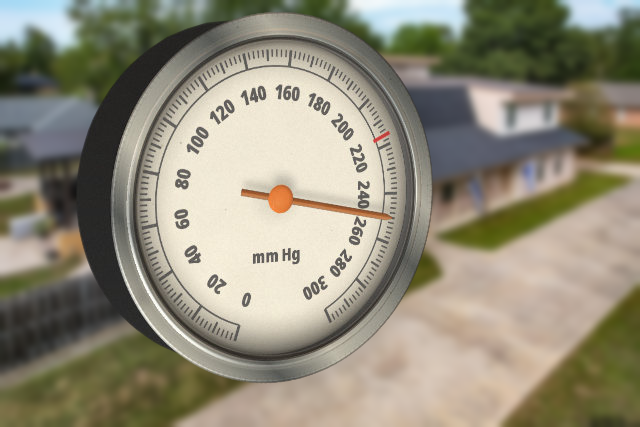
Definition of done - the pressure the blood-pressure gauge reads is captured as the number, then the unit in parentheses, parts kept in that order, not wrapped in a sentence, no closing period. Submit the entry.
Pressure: 250 (mmHg)
